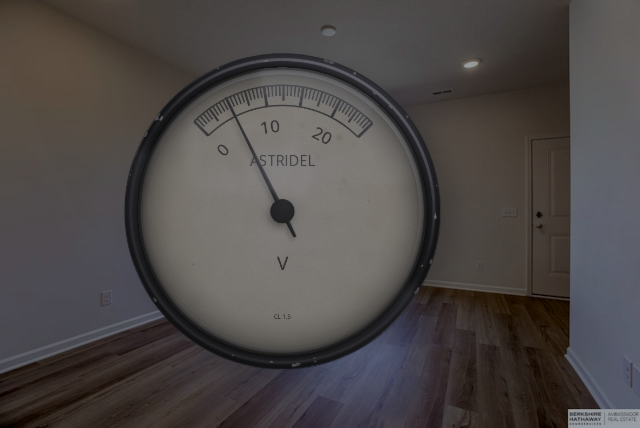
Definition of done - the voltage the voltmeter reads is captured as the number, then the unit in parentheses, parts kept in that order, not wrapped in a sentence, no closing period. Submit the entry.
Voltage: 5 (V)
